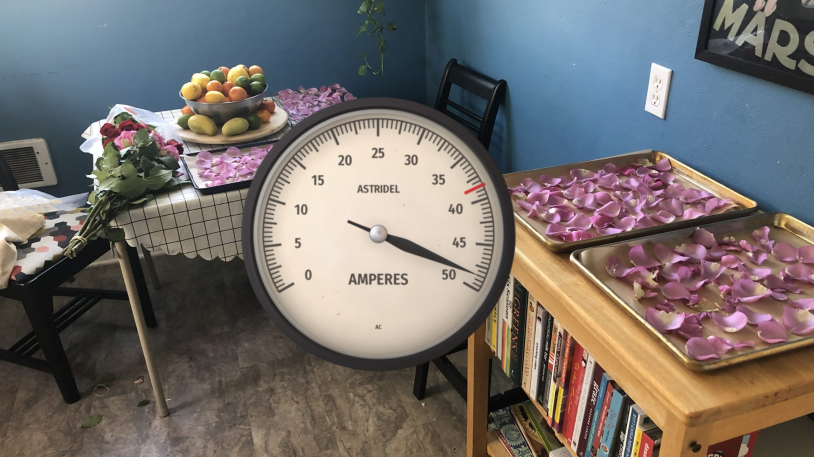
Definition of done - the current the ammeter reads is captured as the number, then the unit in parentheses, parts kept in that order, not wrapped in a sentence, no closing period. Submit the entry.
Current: 48.5 (A)
